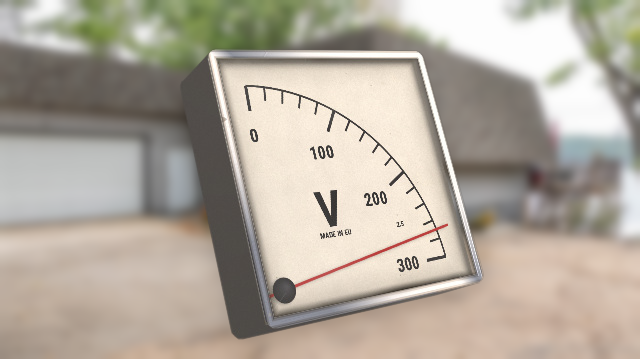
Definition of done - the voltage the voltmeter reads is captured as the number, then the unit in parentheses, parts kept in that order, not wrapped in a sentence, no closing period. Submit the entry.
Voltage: 270 (V)
